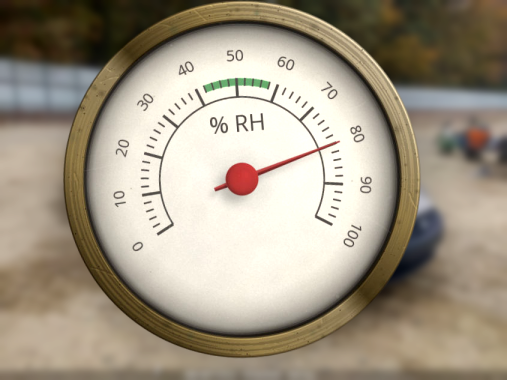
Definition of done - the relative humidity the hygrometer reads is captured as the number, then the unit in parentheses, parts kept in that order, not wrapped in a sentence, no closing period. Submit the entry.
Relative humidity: 80 (%)
